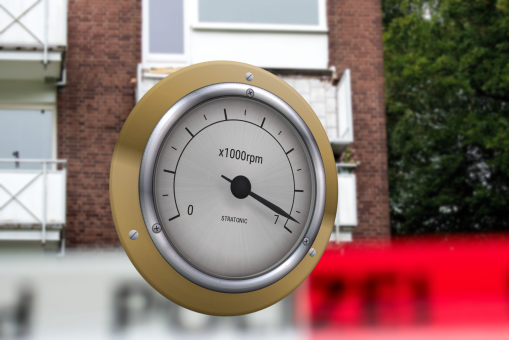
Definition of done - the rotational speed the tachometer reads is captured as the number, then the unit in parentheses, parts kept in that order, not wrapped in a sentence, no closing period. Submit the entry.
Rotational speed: 6750 (rpm)
